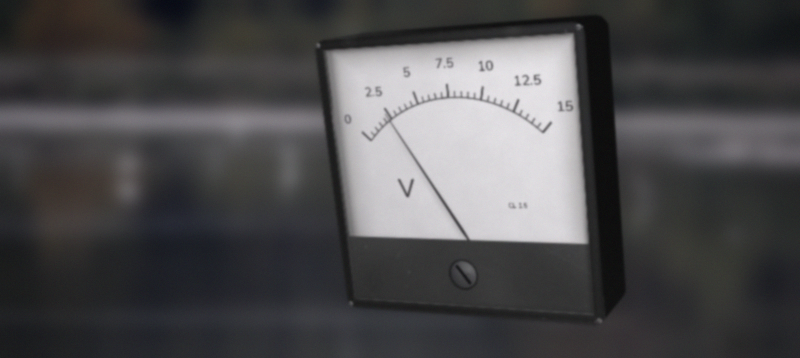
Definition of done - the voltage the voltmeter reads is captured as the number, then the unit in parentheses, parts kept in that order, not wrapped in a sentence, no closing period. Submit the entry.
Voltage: 2.5 (V)
